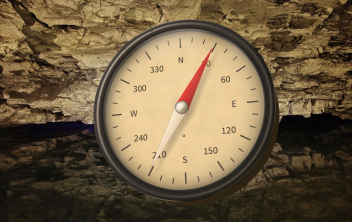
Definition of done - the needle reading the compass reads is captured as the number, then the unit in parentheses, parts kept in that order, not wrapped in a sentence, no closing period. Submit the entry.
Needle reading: 30 (°)
